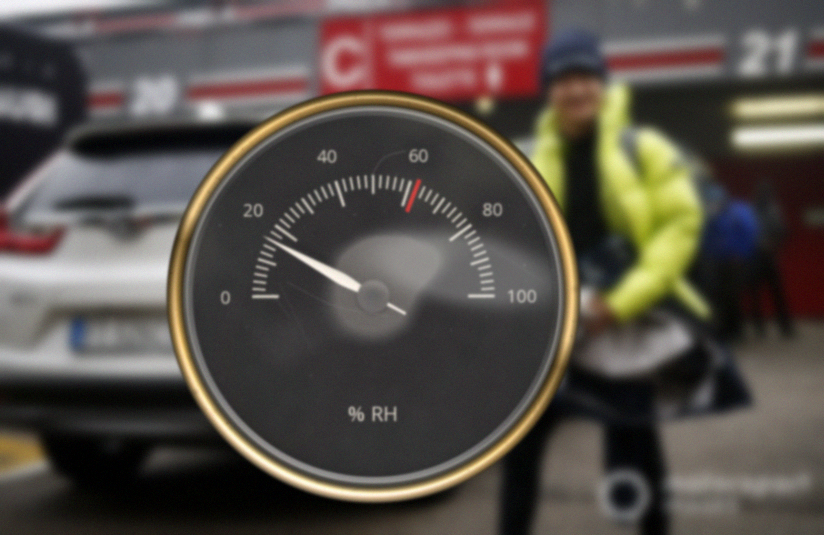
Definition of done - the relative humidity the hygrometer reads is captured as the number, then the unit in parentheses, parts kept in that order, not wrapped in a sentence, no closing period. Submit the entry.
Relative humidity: 16 (%)
